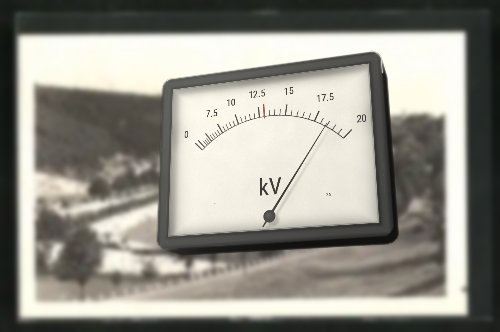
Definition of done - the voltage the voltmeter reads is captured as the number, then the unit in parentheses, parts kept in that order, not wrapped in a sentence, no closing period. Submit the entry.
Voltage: 18.5 (kV)
